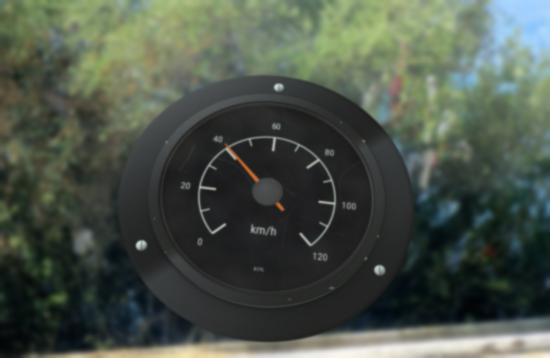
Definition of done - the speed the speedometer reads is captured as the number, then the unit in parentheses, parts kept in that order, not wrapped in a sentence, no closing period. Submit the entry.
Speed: 40 (km/h)
